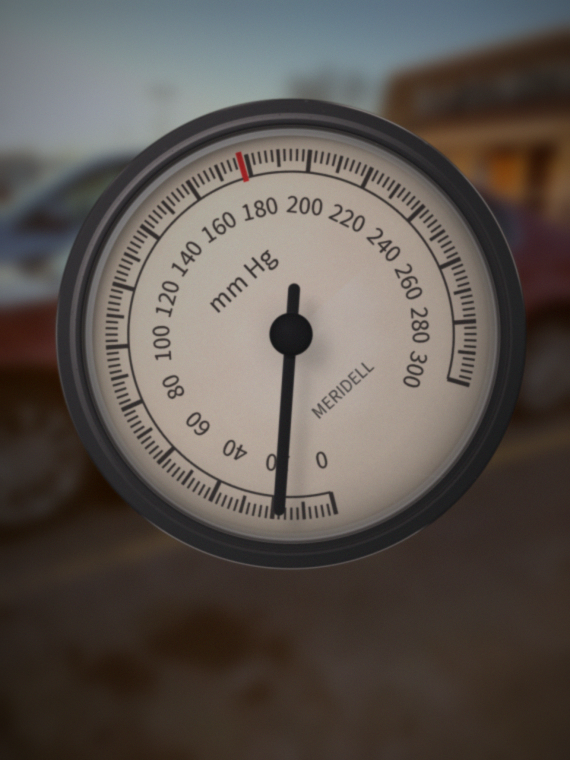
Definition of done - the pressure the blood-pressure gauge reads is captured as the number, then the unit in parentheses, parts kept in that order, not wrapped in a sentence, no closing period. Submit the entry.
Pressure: 18 (mmHg)
